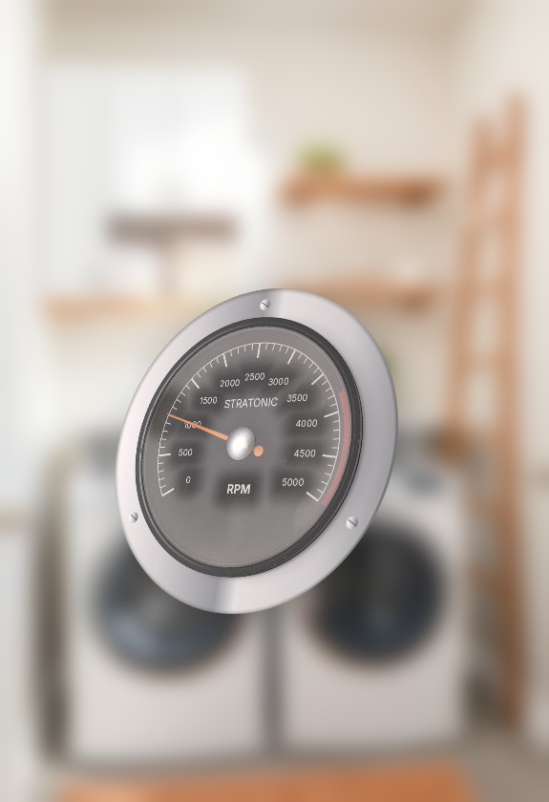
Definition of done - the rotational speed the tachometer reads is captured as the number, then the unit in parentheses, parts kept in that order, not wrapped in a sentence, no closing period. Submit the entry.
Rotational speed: 1000 (rpm)
